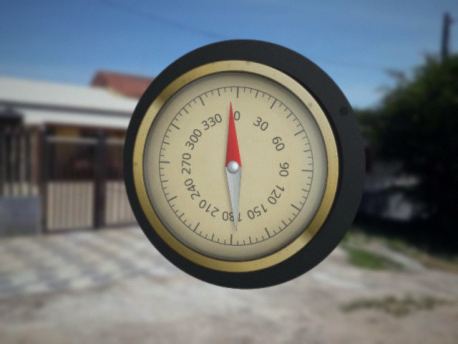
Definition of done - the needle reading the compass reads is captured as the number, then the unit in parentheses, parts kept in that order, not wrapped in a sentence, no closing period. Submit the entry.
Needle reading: 355 (°)
